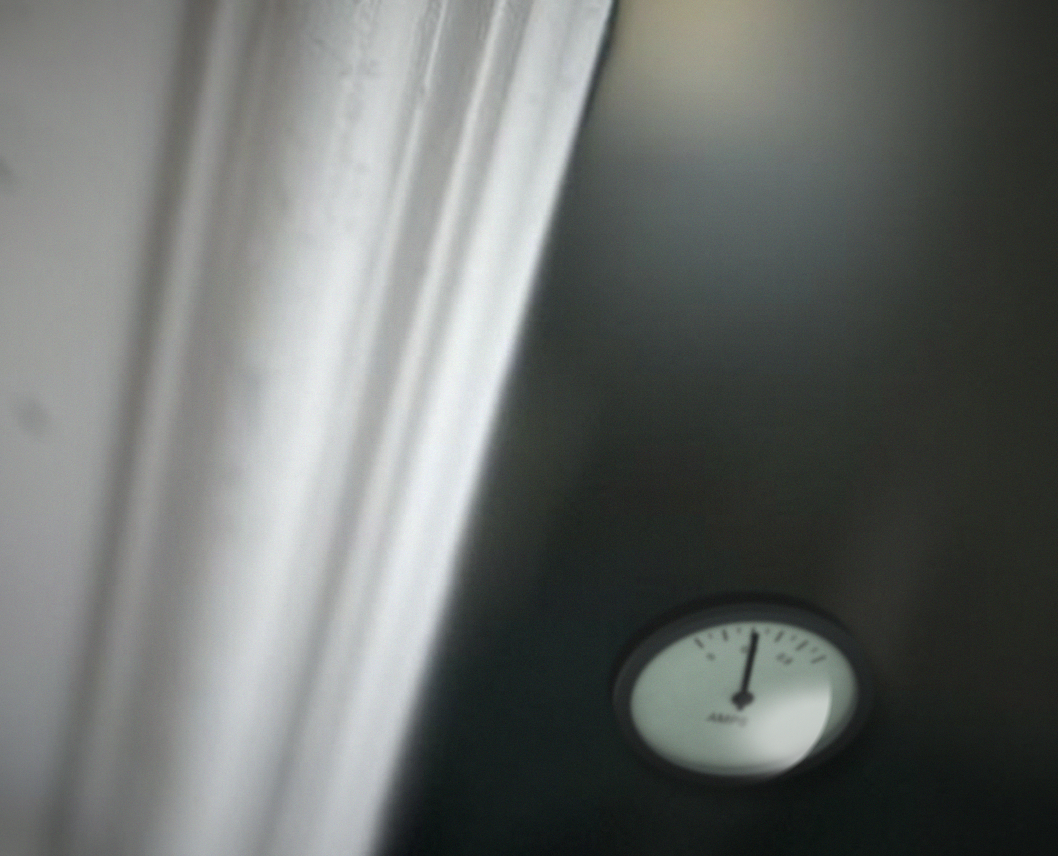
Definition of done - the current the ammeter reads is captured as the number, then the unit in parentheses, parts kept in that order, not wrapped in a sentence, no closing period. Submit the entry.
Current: 0.4 (A)
